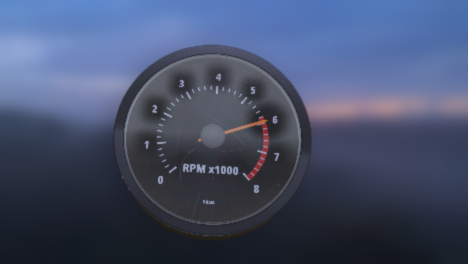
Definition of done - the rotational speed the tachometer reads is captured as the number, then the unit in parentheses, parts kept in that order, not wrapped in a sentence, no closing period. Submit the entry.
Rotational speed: 6000 (rpm)
